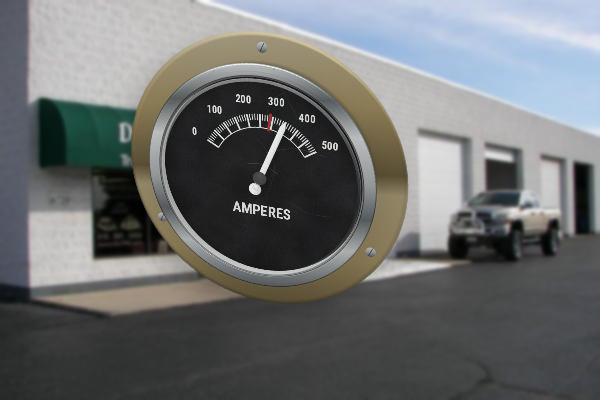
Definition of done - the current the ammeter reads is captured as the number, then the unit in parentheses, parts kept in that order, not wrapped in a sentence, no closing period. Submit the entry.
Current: 350 (A)
